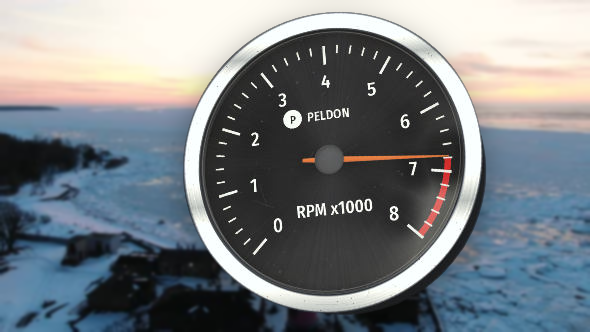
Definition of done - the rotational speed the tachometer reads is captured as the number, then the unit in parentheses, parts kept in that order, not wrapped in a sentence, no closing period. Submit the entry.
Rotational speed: 6800 (rpm)
